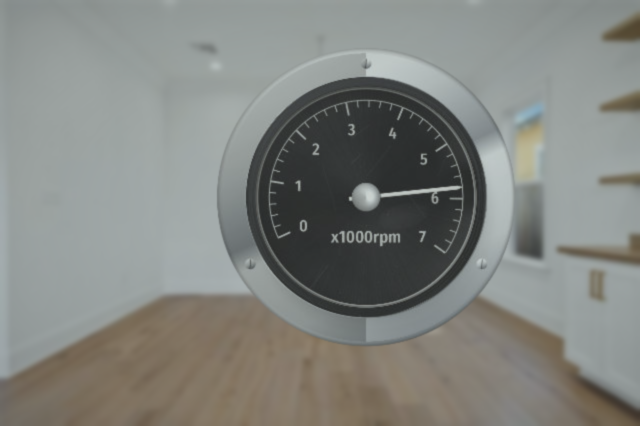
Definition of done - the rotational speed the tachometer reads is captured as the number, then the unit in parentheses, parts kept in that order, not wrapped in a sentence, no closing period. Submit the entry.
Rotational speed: 5800 (rpm)
